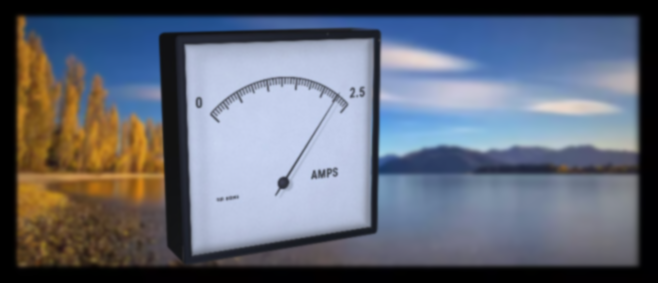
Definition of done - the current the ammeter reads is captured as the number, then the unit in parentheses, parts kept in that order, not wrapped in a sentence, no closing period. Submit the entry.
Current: 2.25 (A)
